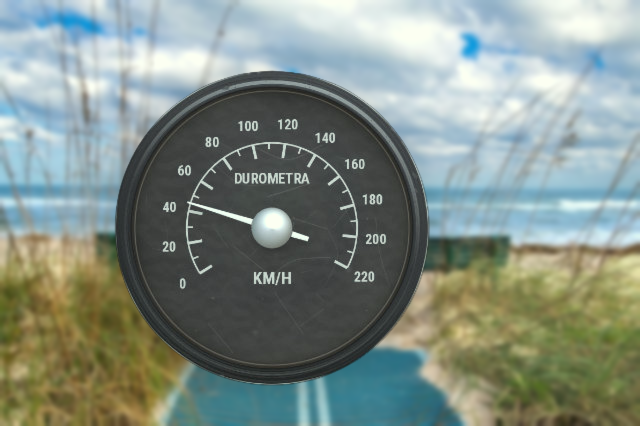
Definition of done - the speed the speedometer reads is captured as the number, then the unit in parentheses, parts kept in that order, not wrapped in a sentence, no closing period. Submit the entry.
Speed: 45 (km/h)
